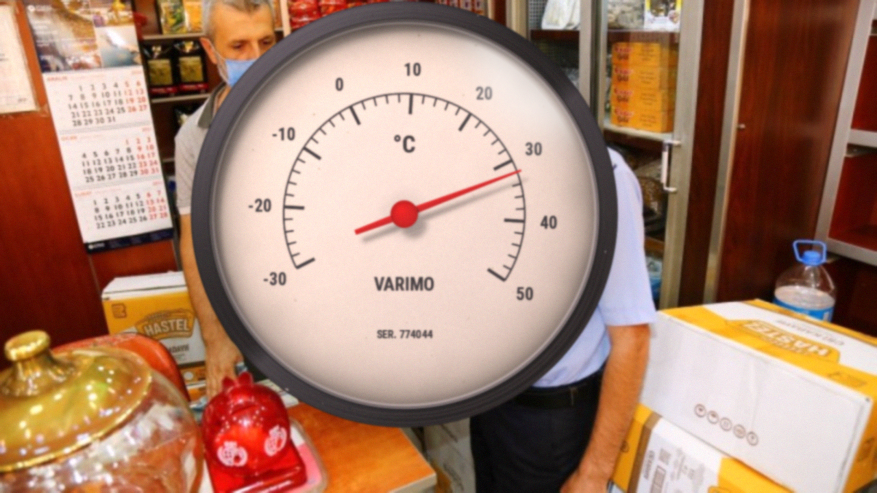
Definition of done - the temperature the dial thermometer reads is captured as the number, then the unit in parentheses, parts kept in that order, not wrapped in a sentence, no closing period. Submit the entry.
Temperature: 32 (°C)
